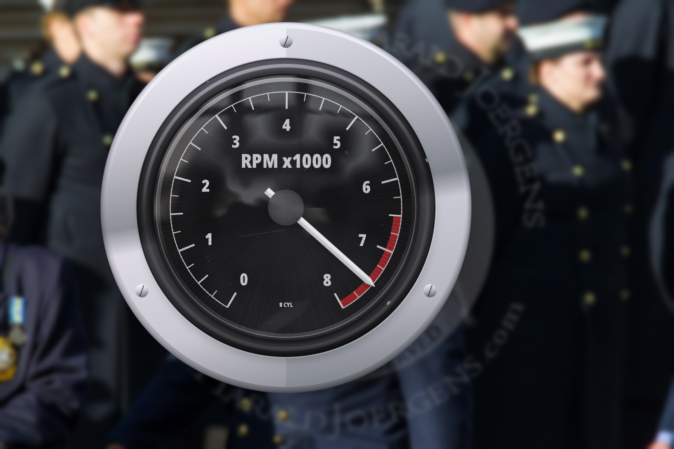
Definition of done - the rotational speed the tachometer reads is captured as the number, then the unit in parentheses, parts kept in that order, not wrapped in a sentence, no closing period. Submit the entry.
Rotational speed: 7500 (rpm)
